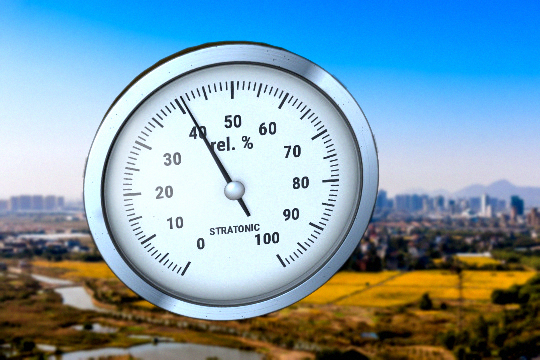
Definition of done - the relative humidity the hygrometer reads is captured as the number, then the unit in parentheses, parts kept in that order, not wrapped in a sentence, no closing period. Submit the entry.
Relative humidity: 41 (%)
